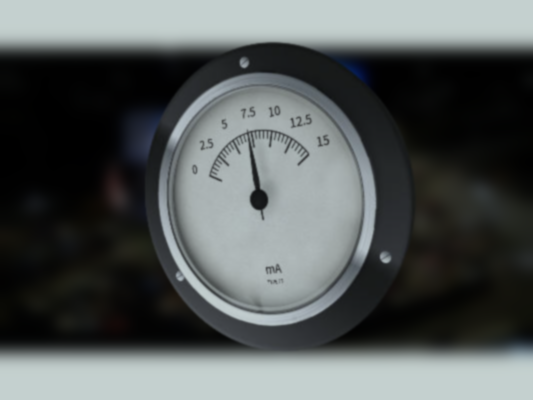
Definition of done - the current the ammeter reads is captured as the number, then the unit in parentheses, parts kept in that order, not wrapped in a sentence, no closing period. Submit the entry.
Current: 7.5 (mA)
